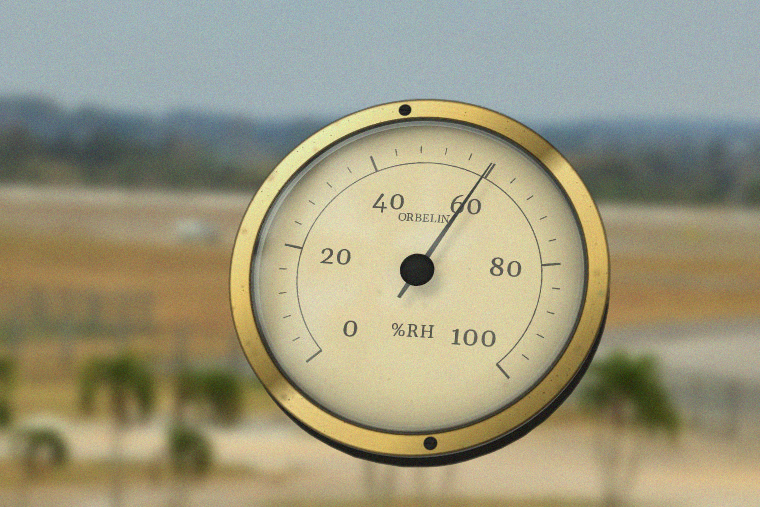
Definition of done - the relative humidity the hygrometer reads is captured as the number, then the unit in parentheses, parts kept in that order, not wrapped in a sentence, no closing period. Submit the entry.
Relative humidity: 60 (%)
